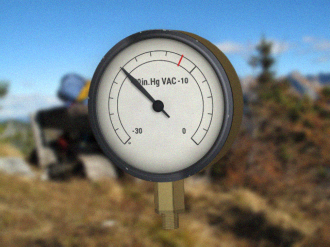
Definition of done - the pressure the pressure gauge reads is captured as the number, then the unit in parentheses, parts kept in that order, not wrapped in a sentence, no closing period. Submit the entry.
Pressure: -20 (inHg)
